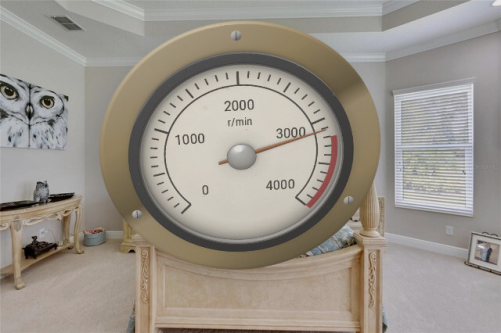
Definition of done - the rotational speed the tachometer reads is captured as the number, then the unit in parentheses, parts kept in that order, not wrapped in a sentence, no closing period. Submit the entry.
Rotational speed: 3100 (rpm)
